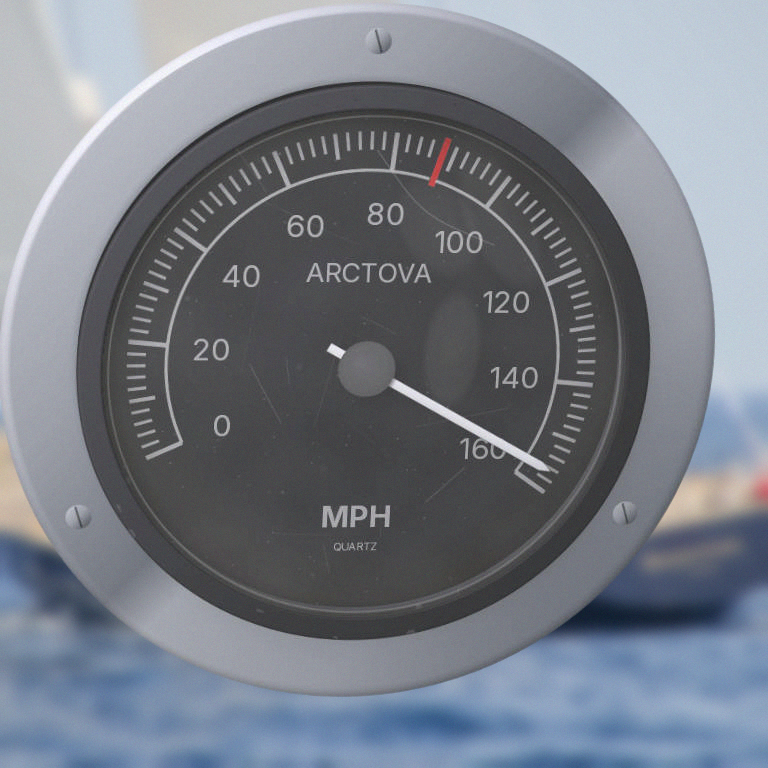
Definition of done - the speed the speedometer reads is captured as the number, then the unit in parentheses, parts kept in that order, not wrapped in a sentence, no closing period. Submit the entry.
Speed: 156 (mph)
